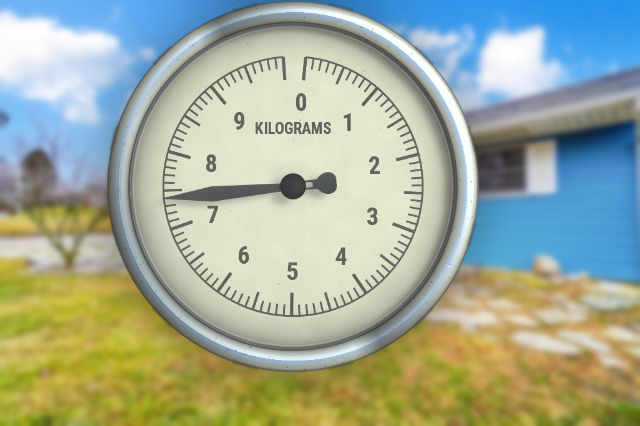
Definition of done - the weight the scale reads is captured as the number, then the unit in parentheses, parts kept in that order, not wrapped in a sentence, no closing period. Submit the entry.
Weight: 7.4 (kg)
